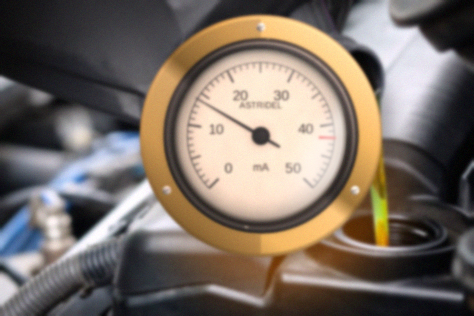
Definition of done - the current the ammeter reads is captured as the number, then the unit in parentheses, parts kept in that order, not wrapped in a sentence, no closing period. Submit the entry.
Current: 14 (mA)
